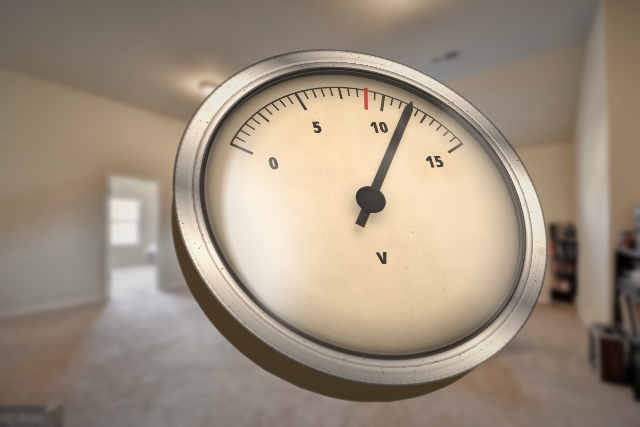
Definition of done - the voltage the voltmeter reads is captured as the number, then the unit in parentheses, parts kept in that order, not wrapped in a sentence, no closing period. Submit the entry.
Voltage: 11.5 (V)
